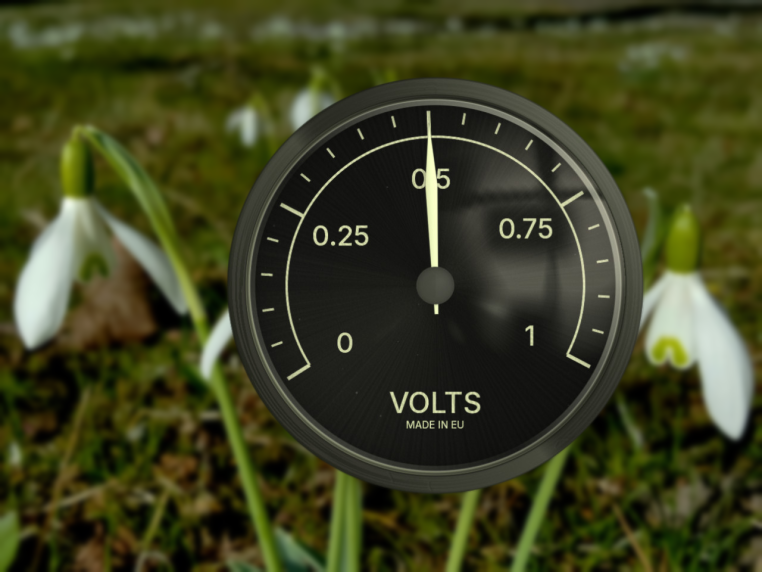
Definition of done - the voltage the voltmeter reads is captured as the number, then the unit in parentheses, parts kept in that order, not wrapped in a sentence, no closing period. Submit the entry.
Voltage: 0.5 (V)
